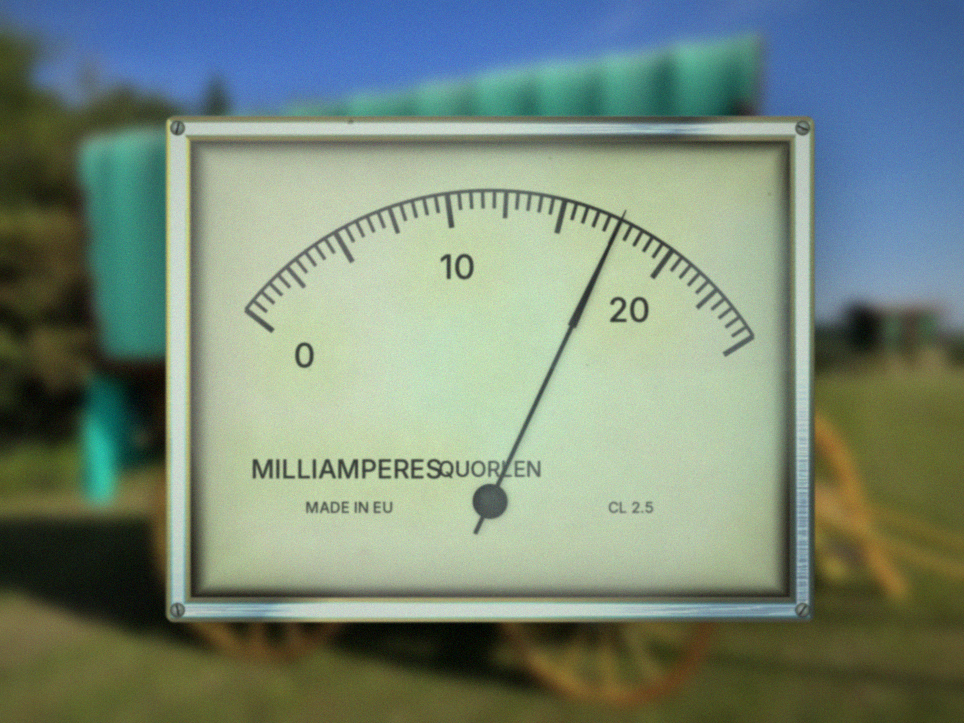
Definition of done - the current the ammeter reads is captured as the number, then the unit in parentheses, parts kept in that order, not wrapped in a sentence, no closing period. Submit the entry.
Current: 17.5 (mA)
